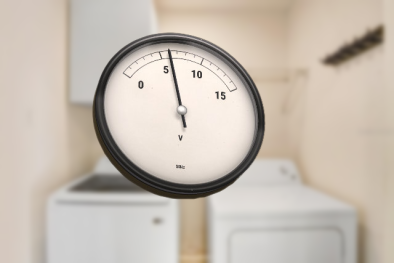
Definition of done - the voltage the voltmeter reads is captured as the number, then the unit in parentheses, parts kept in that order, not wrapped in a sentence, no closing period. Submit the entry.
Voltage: 6 (V)
